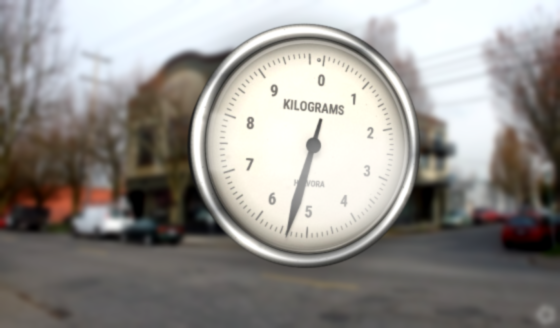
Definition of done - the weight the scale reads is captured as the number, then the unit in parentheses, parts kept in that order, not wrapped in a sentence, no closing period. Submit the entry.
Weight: 5.4 (kg)
